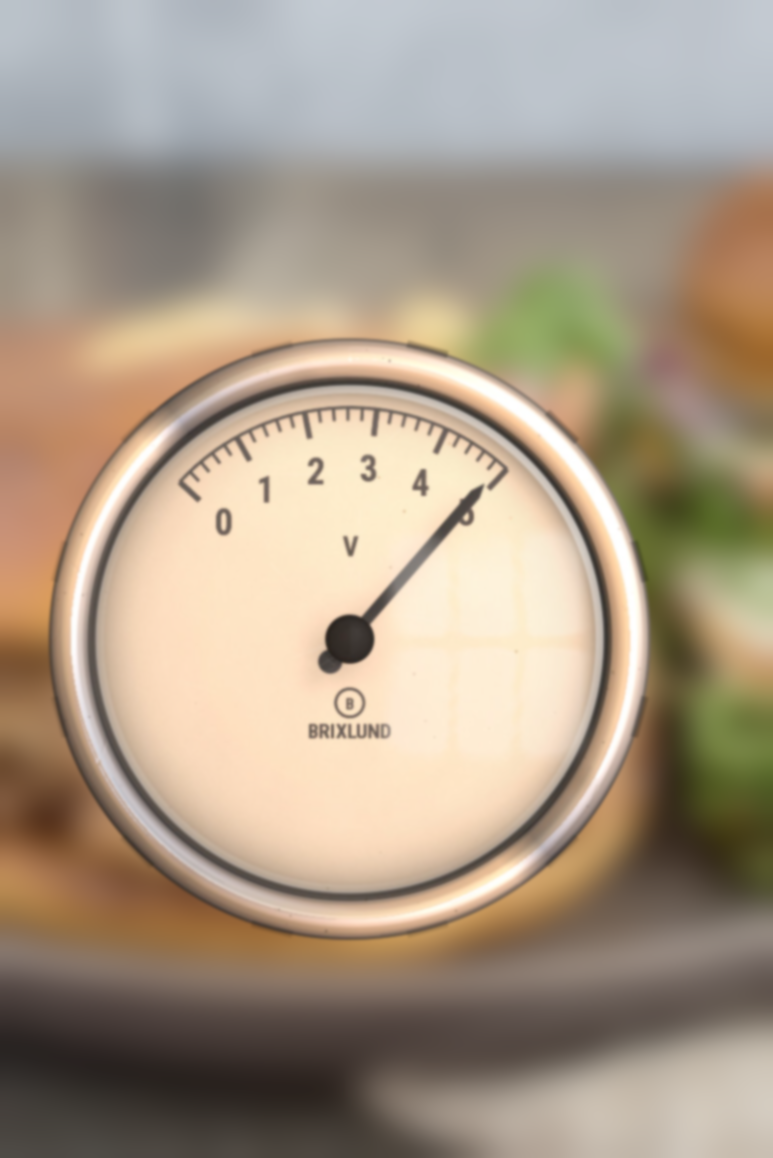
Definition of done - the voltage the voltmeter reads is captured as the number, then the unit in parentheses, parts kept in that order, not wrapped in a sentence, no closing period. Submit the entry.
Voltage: 4.9 (V)
